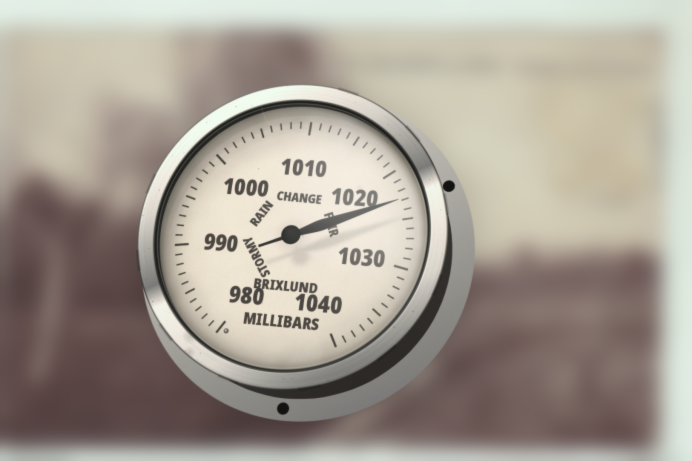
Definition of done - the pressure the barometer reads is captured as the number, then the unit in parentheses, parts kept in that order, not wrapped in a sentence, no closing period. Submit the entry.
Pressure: 1023 (mbar)
